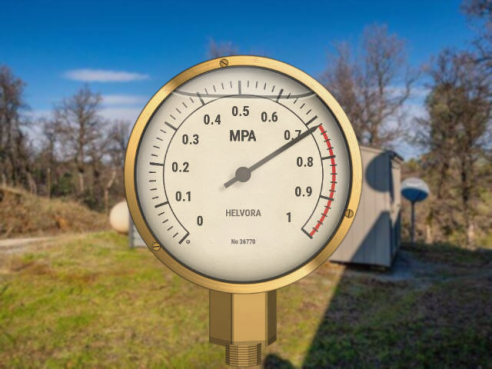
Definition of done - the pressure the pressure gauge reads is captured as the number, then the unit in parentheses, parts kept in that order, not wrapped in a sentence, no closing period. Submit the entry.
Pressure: 0.72 (MPa)
